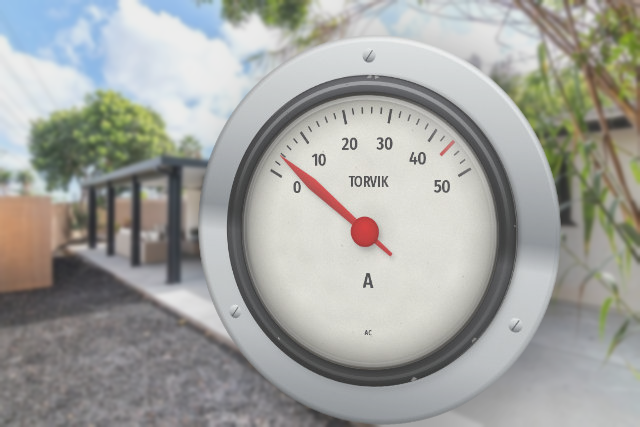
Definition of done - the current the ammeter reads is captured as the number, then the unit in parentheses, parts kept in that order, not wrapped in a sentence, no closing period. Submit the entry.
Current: 4 (A)
